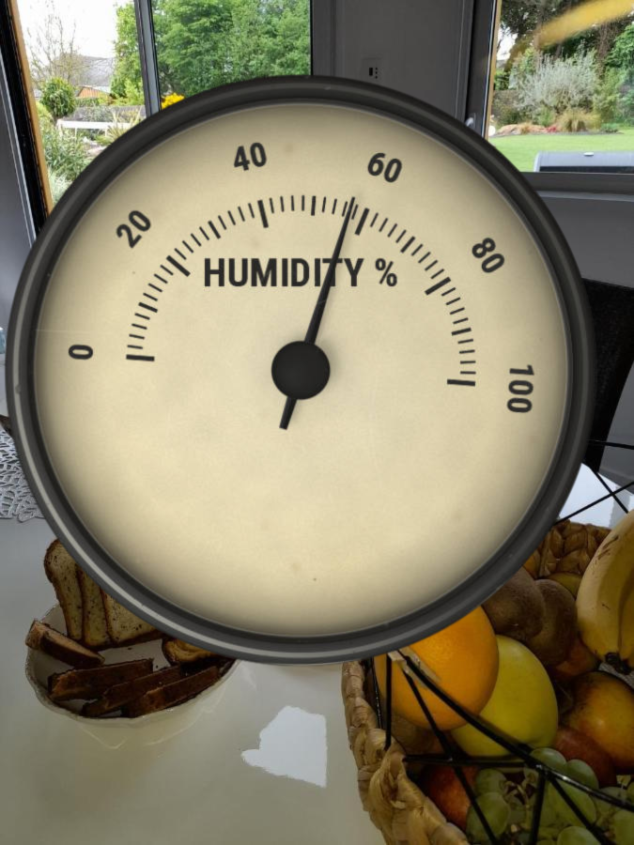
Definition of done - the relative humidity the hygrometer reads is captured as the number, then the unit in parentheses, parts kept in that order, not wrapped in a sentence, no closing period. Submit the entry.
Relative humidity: 57 (%)
